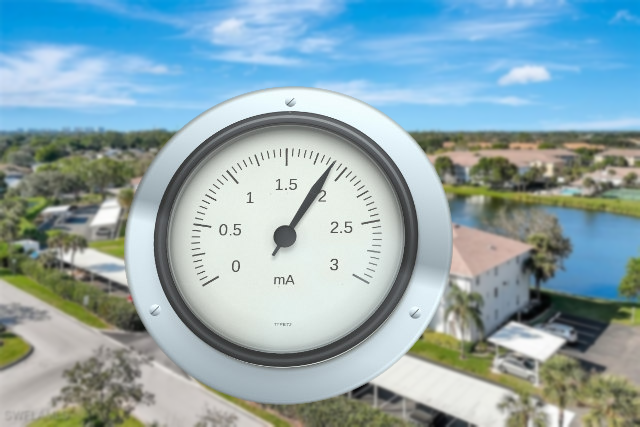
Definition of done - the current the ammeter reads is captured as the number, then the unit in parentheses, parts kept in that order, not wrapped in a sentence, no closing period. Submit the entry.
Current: 1.9 (mA)
